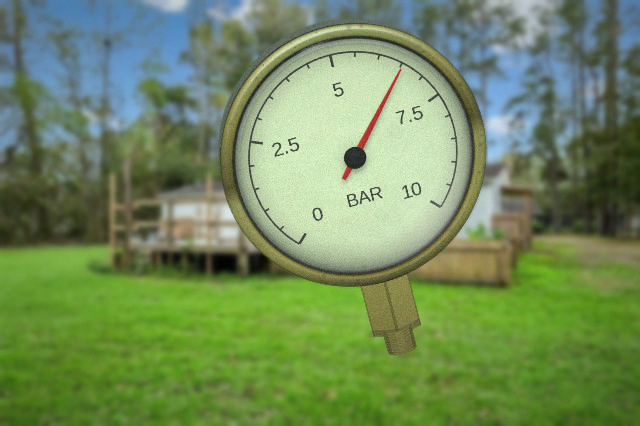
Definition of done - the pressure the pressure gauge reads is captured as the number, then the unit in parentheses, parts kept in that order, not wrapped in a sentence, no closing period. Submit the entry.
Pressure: 6.5 (bar)
